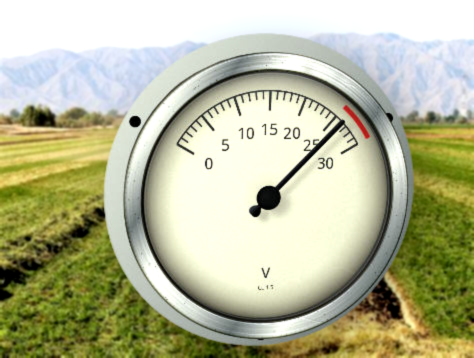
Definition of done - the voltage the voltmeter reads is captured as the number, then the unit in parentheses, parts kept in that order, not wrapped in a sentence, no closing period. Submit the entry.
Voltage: 26 (V)
